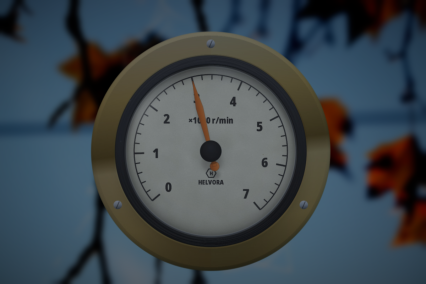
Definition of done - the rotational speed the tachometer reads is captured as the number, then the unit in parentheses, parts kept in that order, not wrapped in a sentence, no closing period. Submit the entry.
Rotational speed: 3000 (rpm)
